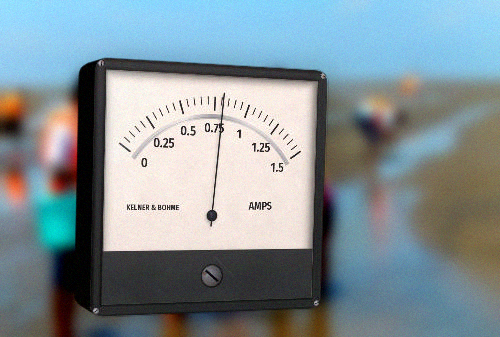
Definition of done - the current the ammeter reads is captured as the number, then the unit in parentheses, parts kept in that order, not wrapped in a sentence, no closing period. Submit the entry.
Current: 0.8 (A)
